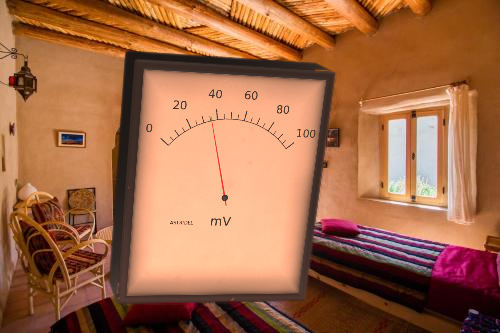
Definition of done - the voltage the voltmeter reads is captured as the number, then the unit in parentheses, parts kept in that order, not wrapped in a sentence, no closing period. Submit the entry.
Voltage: 35 (mV)
